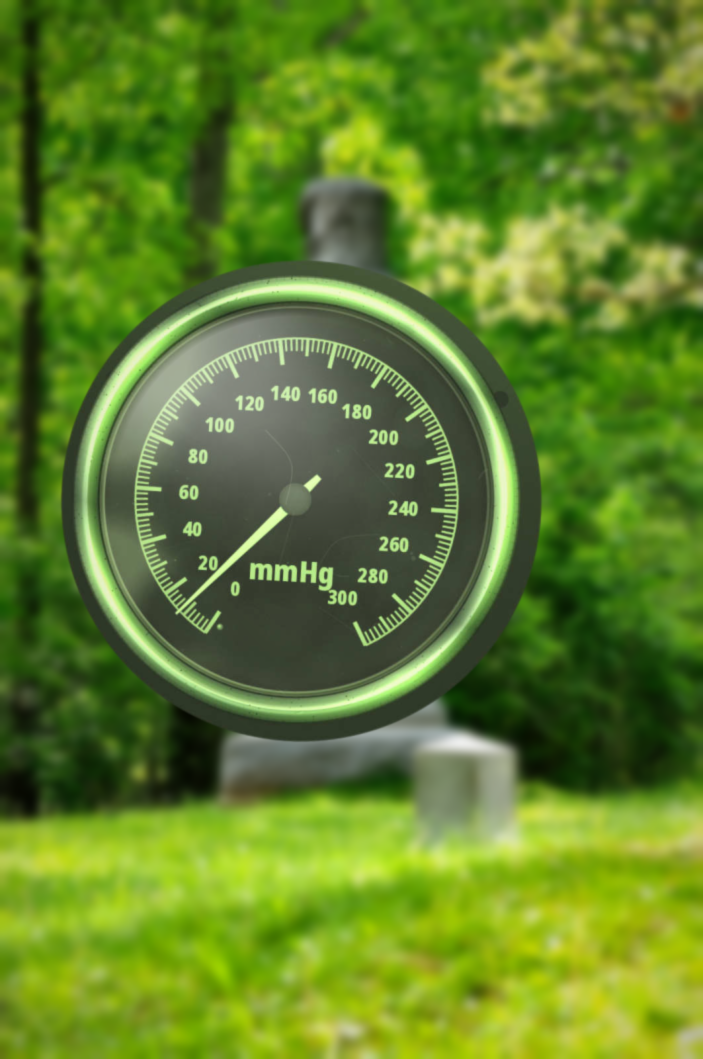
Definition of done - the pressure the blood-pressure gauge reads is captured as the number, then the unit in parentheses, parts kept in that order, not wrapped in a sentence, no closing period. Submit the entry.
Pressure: 12 (mmHg)
